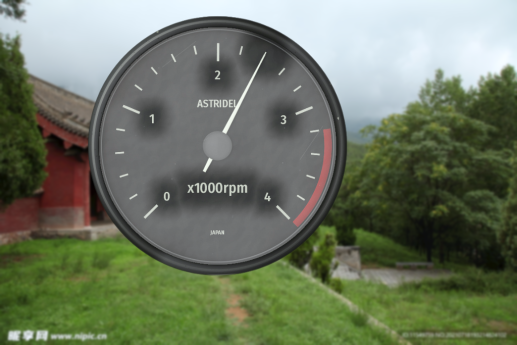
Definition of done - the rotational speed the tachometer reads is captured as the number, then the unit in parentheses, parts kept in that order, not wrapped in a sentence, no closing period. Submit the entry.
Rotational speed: 2400 (rpm)
